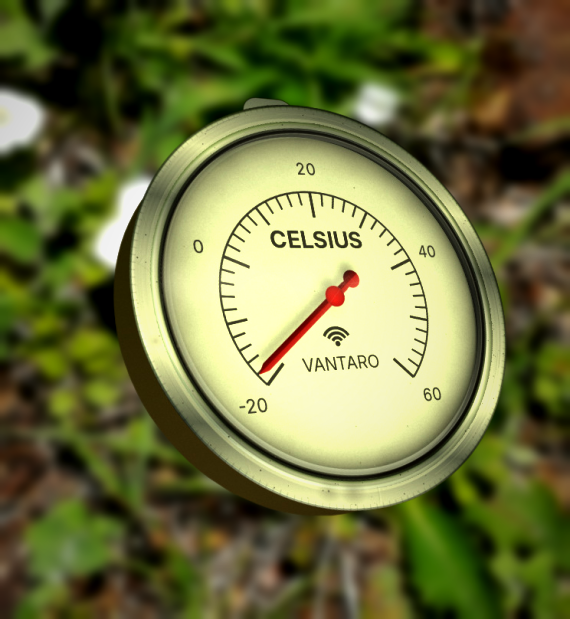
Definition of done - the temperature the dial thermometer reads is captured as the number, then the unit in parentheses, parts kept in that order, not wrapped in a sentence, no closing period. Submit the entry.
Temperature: -18 (°C)
